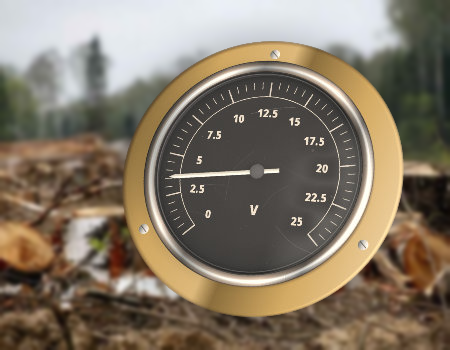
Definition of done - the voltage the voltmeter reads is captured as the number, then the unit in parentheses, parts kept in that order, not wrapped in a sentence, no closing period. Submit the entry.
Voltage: 3.5 (V)
